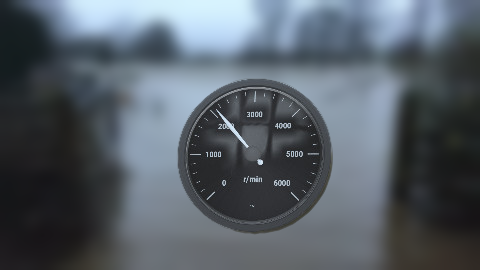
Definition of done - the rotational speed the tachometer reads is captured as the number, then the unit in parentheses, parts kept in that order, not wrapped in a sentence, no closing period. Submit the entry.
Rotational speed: 2100 (rpm)
